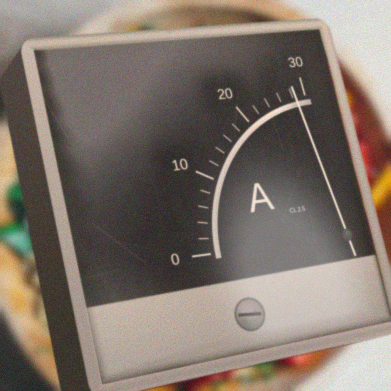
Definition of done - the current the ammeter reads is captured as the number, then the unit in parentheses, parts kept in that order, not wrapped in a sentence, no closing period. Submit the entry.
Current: 28 (A)
